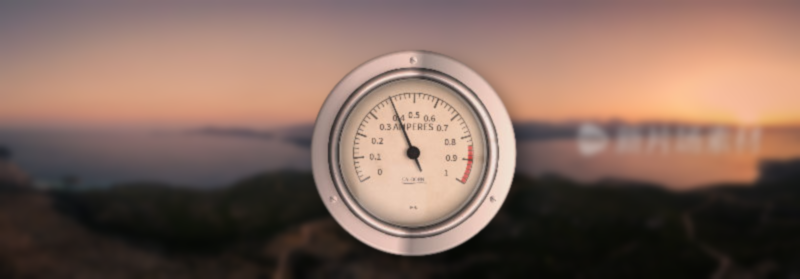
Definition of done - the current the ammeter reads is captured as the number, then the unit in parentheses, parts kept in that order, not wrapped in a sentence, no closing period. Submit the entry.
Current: 0.4 (A)
